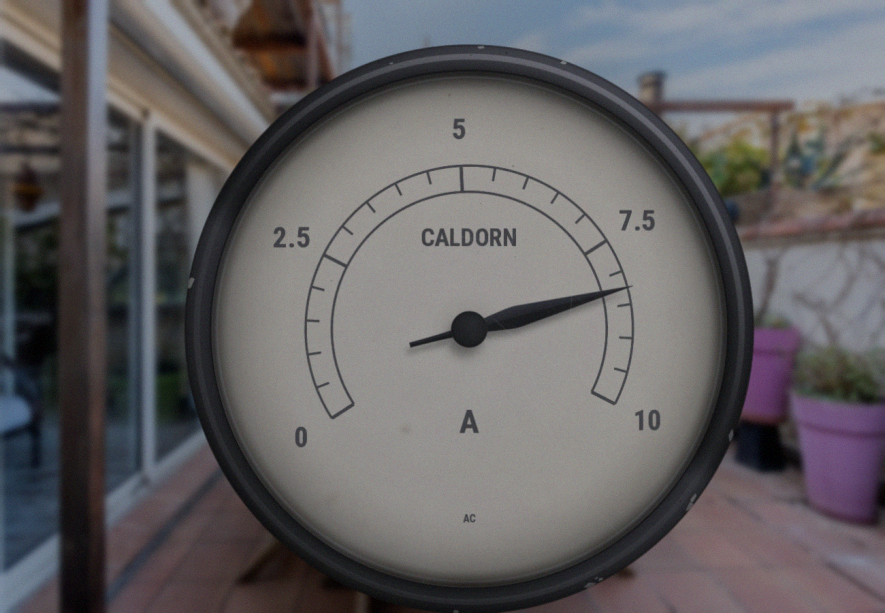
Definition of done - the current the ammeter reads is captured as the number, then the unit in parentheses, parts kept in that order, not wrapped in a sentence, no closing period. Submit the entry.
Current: 8.25 (A)
